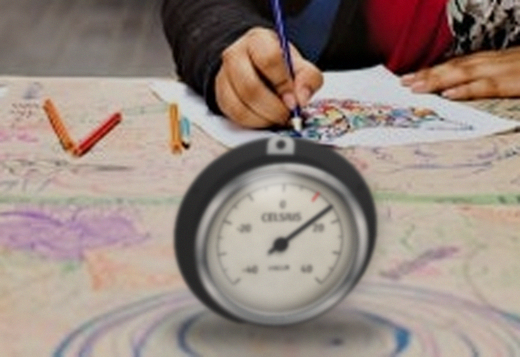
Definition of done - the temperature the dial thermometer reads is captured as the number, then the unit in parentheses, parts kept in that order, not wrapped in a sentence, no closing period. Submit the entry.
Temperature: 15 (°C)
